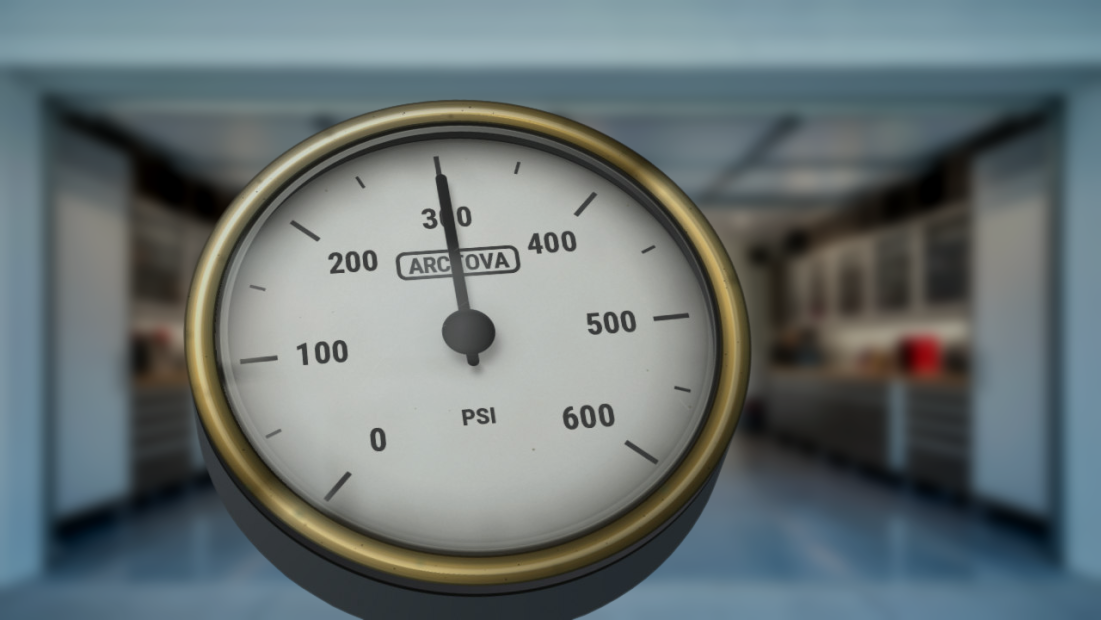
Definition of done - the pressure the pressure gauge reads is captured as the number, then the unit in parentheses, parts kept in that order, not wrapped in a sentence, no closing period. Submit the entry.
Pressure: 300 (psi)
